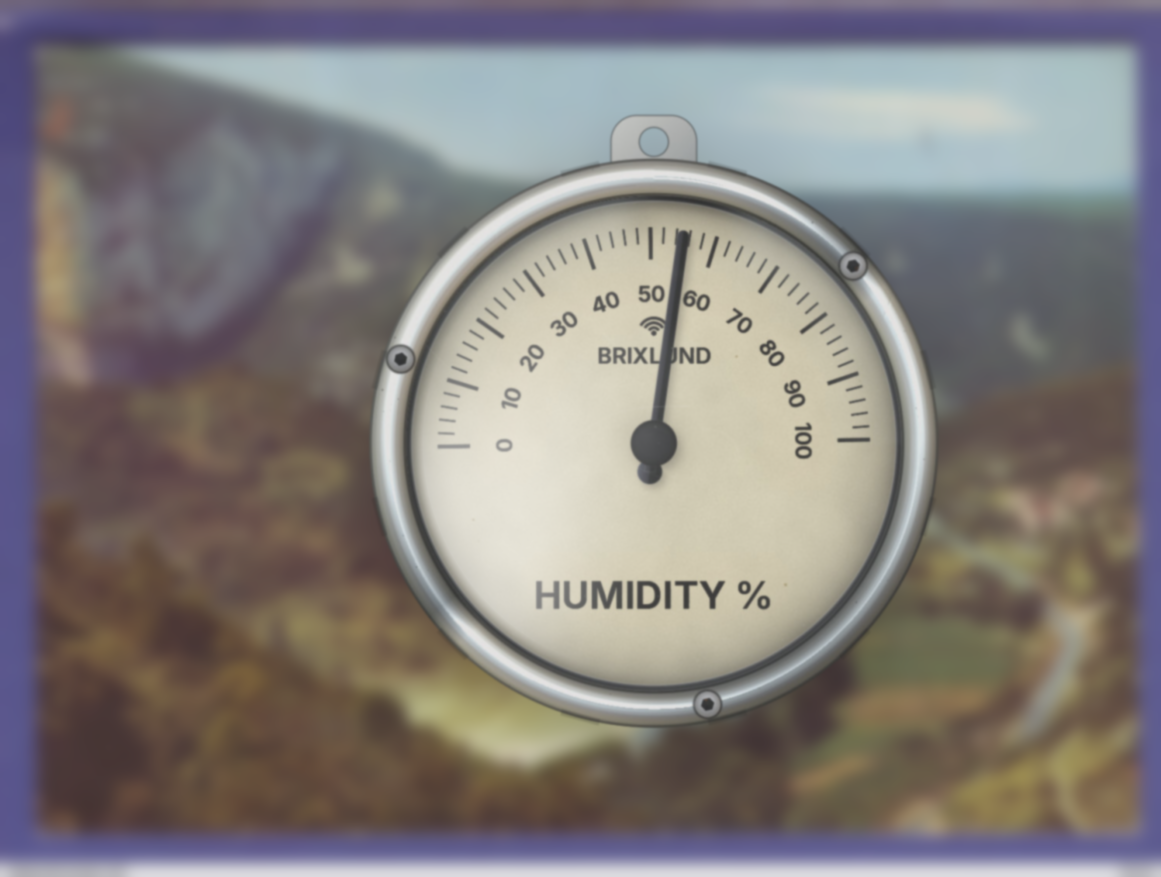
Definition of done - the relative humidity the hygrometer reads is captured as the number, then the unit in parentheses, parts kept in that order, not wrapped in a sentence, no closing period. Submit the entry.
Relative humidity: 55 (%)
